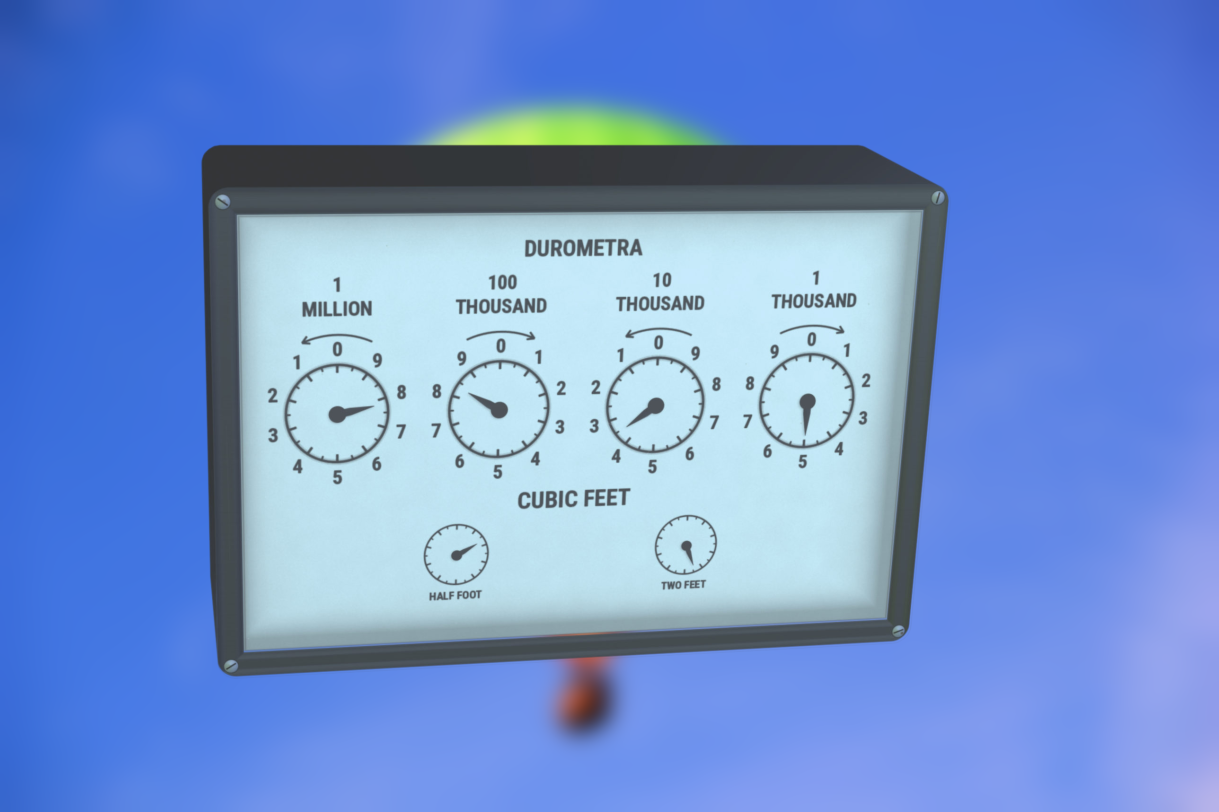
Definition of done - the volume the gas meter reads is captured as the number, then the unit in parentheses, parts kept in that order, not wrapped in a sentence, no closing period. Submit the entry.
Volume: 783500 (ft³)
